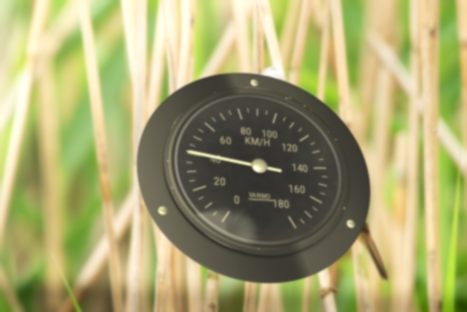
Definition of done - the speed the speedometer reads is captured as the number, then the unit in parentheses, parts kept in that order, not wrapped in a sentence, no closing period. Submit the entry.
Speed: 40 (km/h)
